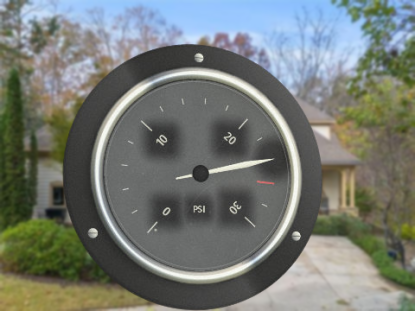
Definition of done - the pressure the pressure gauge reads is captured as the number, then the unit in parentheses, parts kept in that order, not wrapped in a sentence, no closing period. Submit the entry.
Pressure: 24 (psi)
